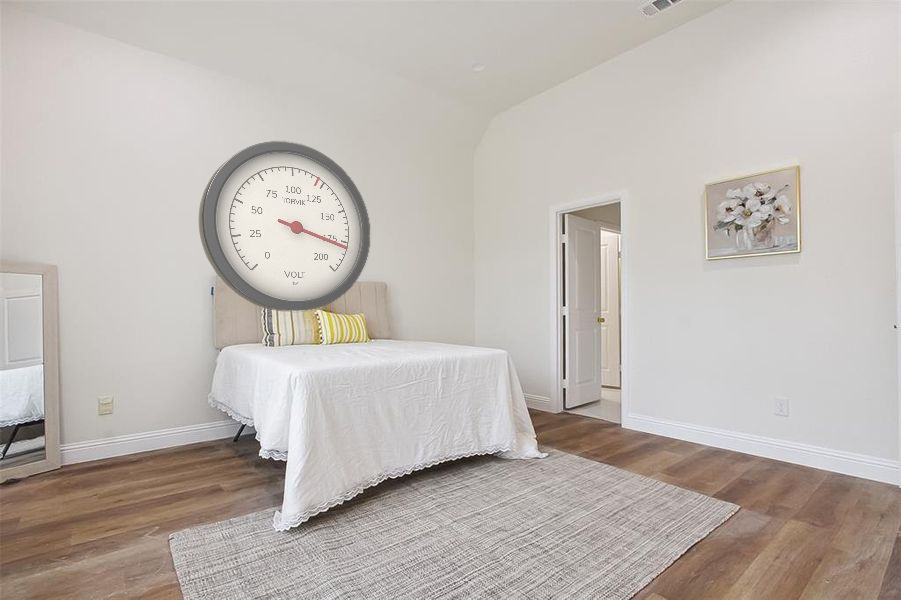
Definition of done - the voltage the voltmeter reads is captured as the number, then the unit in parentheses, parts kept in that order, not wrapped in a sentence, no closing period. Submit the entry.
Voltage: 180 (V)
